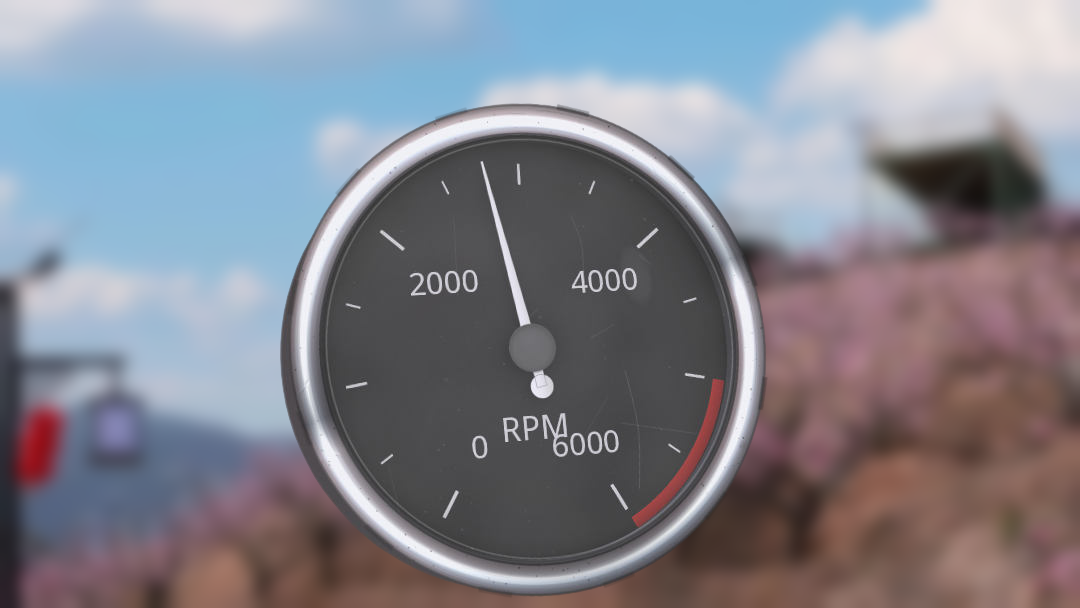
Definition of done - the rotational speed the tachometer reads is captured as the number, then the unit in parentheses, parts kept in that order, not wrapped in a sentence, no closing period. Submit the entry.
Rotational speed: 2750 (rpm)
